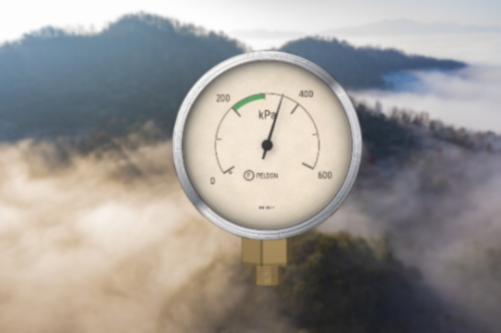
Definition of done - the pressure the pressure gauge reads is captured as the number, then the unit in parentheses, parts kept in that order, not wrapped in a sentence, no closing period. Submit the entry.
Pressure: 350 (kPa)
